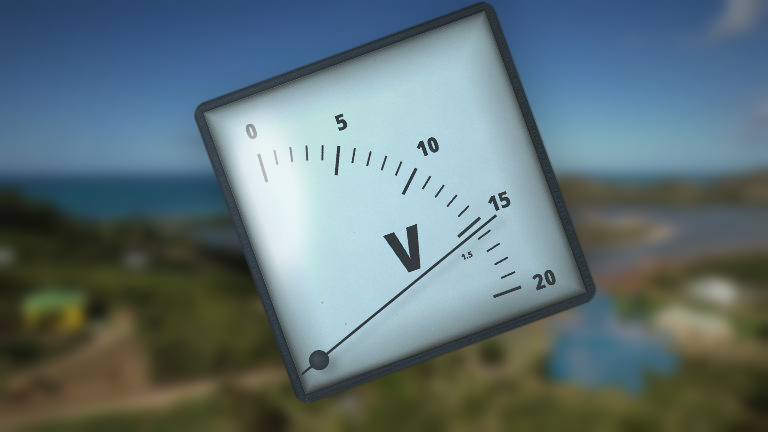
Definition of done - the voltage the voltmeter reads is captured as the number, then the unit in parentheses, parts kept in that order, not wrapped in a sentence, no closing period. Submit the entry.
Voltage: 15.5 (V)
